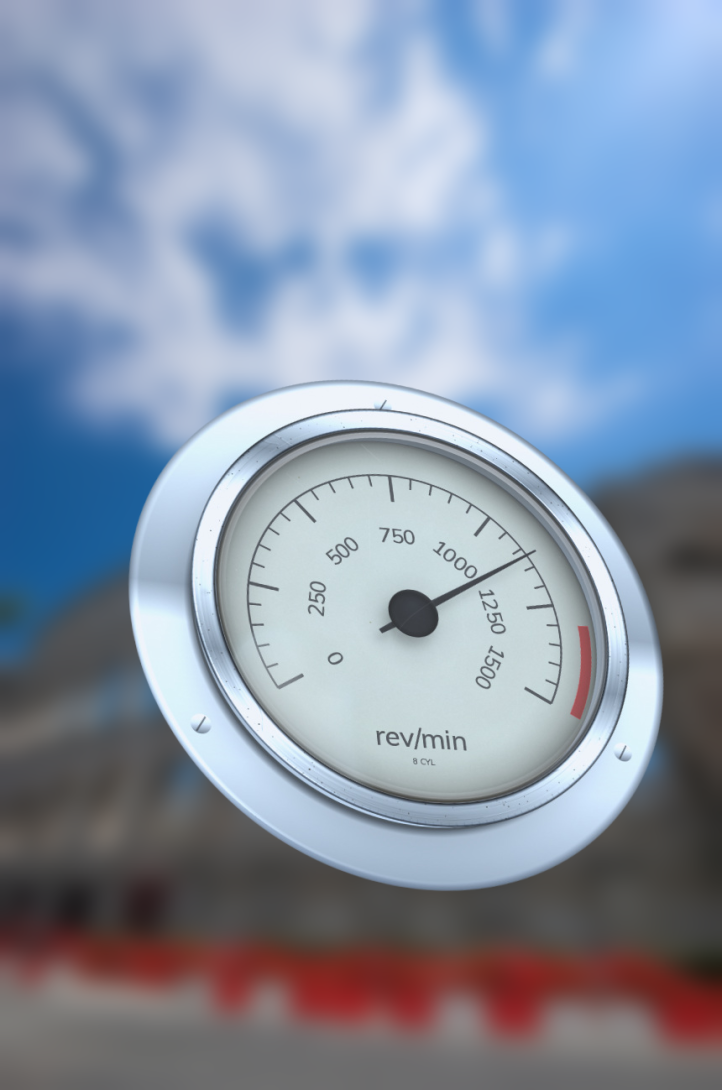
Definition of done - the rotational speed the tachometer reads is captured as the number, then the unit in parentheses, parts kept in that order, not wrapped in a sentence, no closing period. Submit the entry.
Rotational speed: 1125 (rpm)
